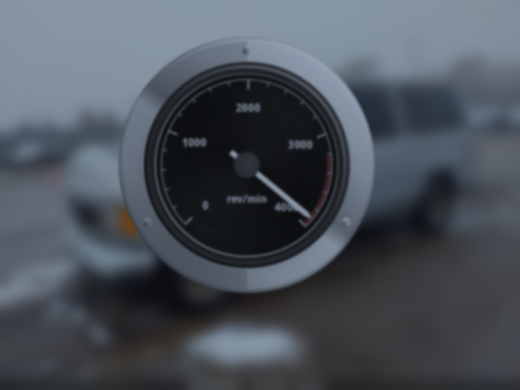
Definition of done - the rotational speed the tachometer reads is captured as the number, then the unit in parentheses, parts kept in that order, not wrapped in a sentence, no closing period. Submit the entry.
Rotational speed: 3900 (rpm)
